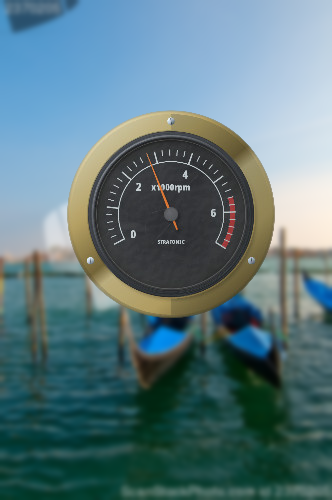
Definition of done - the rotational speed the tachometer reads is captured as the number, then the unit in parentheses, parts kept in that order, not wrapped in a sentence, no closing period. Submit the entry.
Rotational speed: 2800 (rpm)
